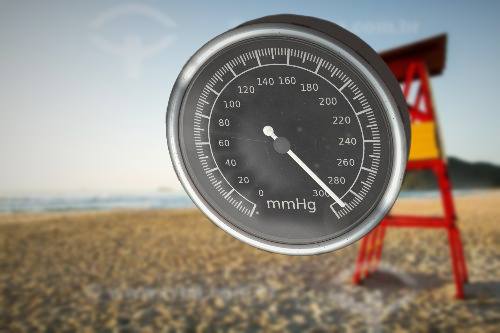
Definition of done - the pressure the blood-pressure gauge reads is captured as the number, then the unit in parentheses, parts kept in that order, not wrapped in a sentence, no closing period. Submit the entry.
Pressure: 290 (mmHg)
